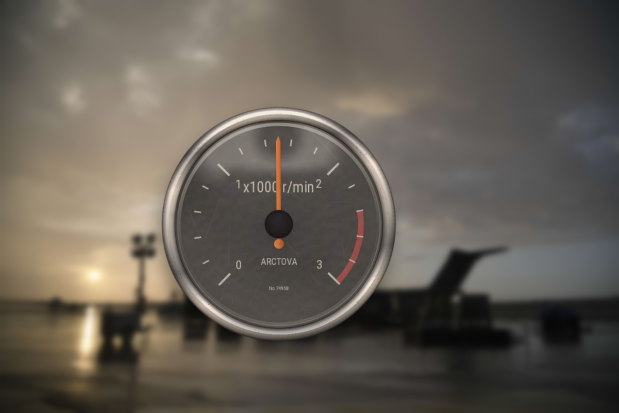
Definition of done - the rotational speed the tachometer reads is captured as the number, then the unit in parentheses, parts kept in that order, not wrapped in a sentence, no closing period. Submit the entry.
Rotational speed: 1500 (rpm)
